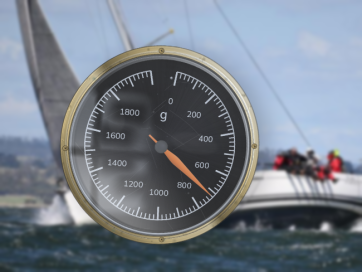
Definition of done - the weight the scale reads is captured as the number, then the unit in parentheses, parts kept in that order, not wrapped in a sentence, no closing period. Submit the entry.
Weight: 720 (g)
